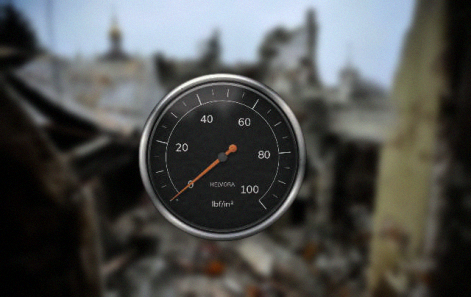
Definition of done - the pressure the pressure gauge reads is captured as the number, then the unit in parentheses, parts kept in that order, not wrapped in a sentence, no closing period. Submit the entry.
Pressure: 0 (psi)
